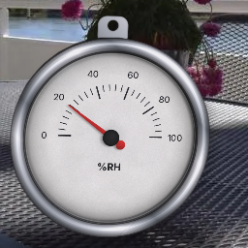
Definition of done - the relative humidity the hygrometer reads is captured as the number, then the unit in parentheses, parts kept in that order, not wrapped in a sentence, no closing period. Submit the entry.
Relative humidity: 20 (%)
